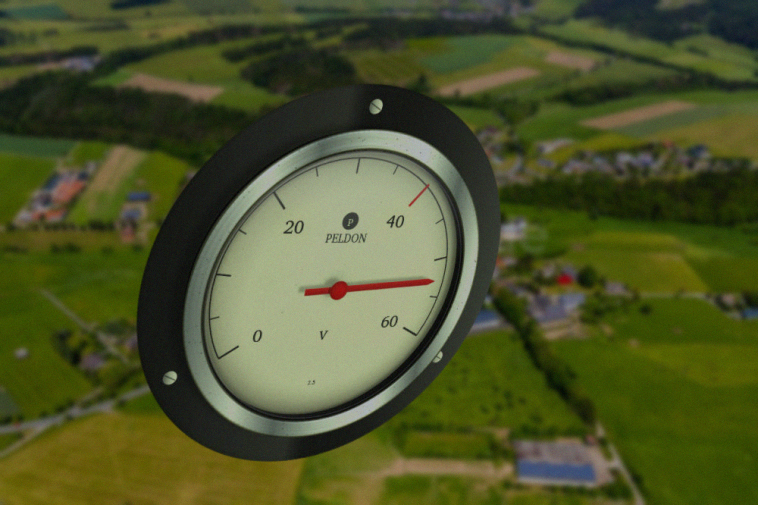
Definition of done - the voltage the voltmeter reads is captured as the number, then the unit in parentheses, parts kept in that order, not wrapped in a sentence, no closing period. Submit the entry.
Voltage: 52.5 (V)
